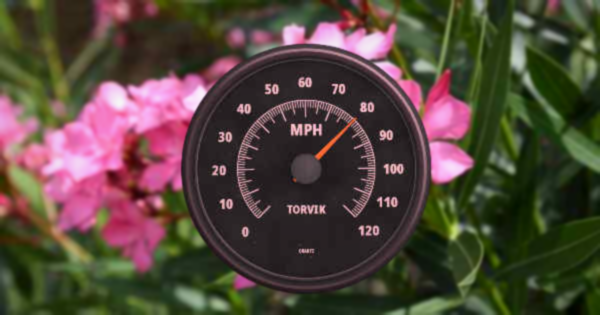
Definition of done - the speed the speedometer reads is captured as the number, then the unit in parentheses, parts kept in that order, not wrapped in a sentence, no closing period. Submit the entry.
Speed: 80 (mph)
